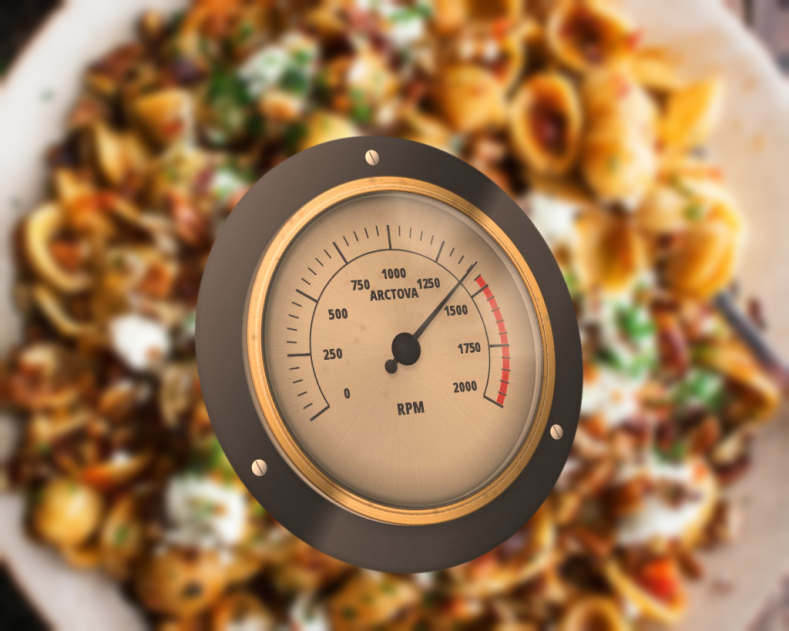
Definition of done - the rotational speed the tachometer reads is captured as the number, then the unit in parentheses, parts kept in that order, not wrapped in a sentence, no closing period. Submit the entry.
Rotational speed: 1400 (rpm)
